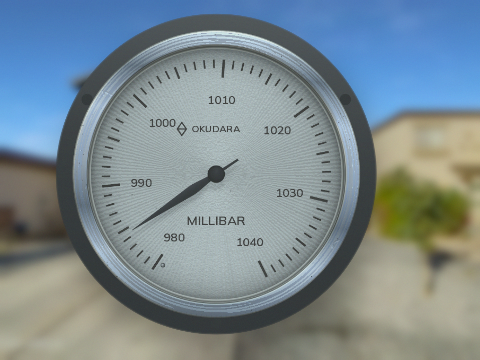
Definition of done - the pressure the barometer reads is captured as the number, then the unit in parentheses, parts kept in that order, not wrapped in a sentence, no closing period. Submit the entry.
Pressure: 984.5 (mbar)
